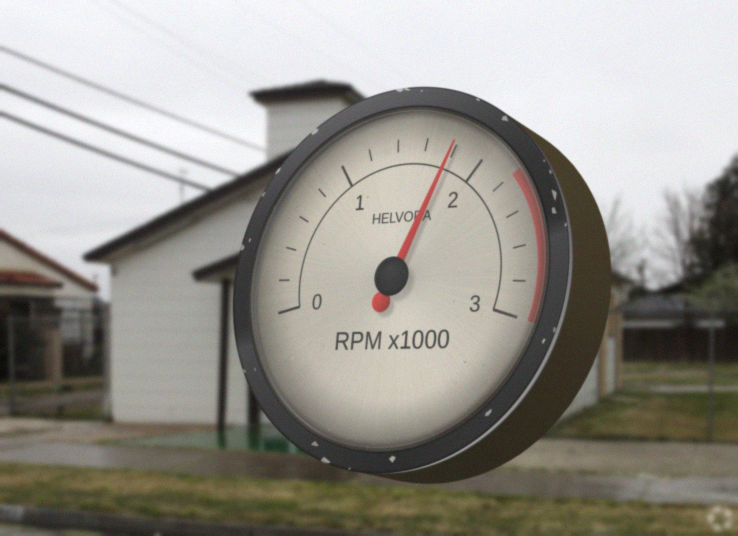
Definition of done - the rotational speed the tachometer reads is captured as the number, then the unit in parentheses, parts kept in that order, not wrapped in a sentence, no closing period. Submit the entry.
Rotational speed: 1800 (rpm)
